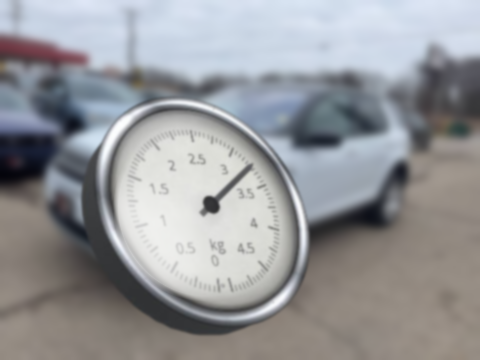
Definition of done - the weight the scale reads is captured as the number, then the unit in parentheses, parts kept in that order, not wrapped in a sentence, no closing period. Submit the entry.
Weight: 3.25 (kg)
